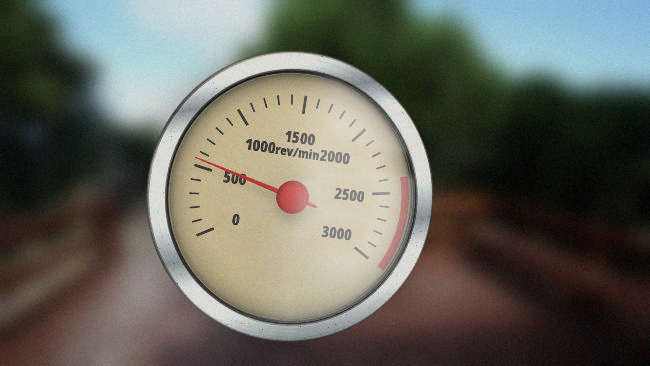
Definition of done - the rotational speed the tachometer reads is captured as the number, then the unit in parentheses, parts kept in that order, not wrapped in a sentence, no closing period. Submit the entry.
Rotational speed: 550 (rpm)
